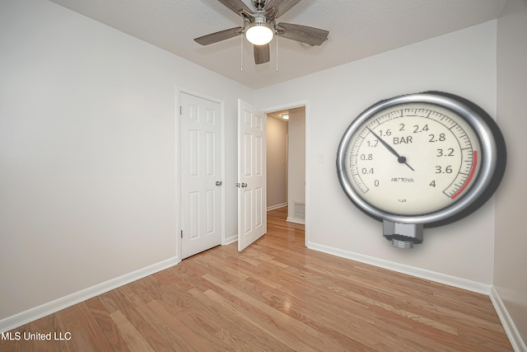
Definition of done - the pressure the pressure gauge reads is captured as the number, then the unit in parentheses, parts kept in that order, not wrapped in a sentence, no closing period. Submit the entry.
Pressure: 1.4 (bar)
